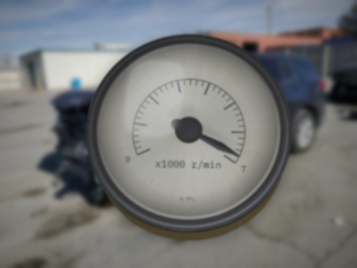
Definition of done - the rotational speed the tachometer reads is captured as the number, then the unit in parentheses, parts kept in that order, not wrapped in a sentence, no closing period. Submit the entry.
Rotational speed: 6800 (rpm)
